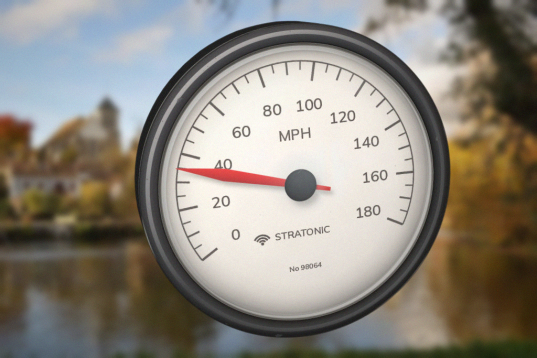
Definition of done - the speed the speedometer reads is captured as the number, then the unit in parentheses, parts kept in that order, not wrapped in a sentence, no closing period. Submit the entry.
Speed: 35 (mph)
